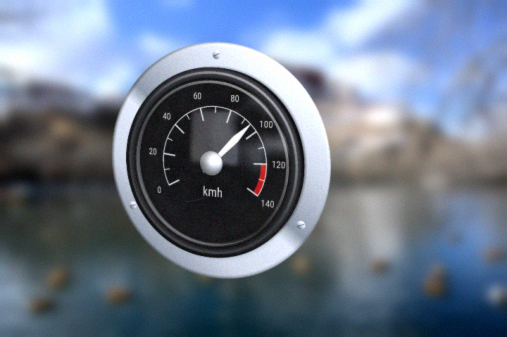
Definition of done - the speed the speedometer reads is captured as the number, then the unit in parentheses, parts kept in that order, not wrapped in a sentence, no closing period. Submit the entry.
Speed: 95 (km/h)
